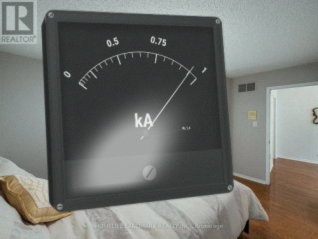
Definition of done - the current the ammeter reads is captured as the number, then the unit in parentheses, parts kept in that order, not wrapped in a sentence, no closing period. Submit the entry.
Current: 0.95 (kA)
